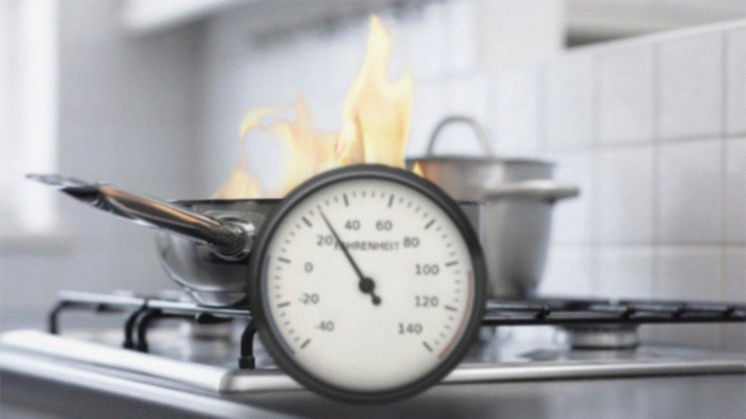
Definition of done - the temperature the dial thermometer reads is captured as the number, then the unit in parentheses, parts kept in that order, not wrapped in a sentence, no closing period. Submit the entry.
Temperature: 28 (°F)
